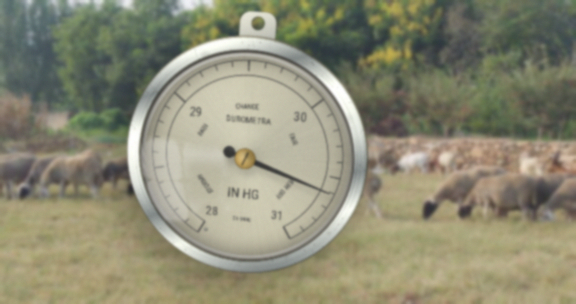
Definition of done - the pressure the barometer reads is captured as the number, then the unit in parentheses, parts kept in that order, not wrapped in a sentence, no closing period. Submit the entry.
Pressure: 30.6 (inHg)
